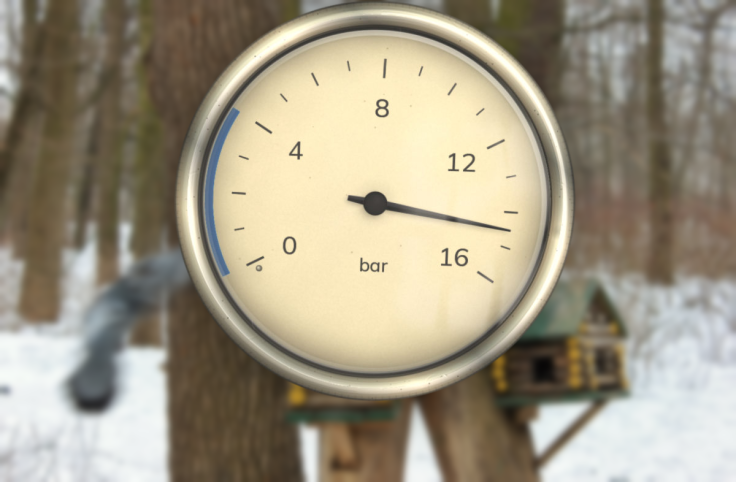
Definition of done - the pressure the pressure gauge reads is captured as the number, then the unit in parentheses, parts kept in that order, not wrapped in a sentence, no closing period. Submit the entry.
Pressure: 14.5 (bar)
